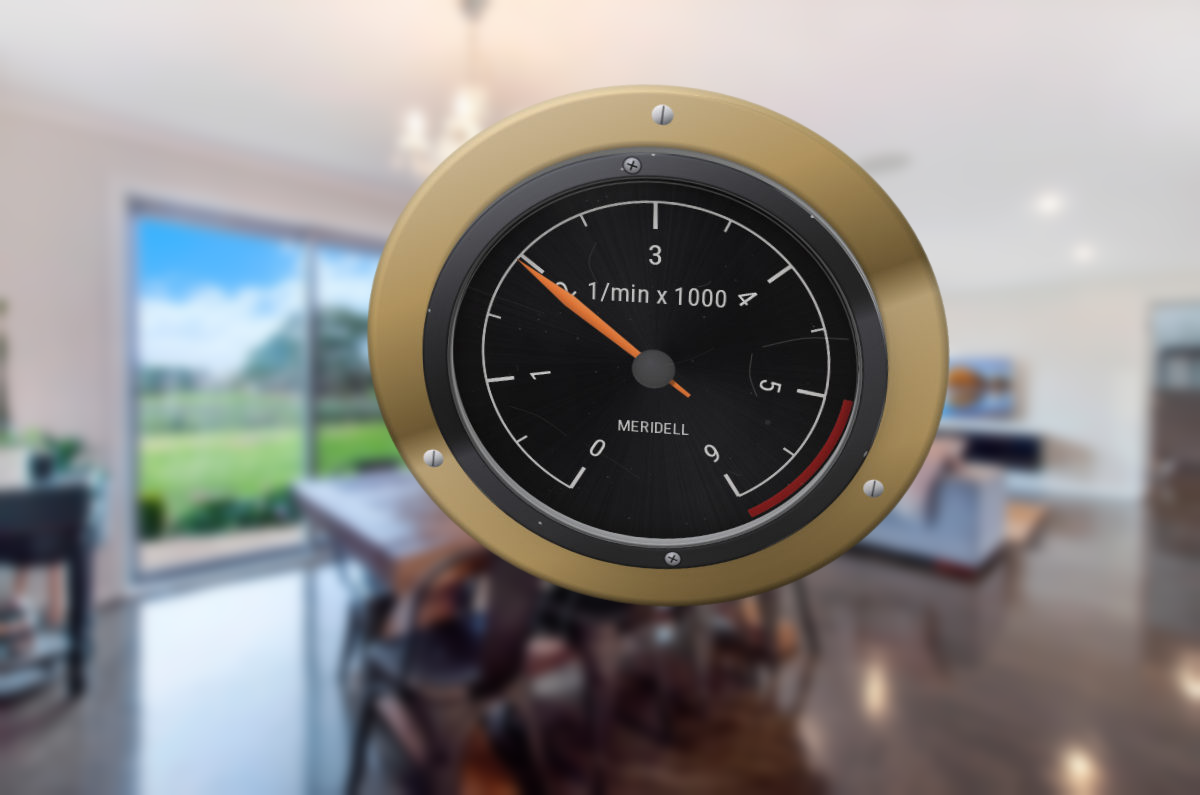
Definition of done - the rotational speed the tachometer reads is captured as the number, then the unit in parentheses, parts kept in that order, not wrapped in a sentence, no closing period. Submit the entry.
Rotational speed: 2000 (rpm)
